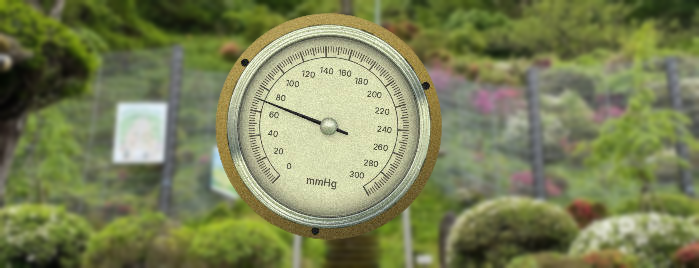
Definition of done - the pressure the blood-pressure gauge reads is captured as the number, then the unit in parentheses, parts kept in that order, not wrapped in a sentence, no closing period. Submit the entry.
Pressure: 70 (mmHg)
